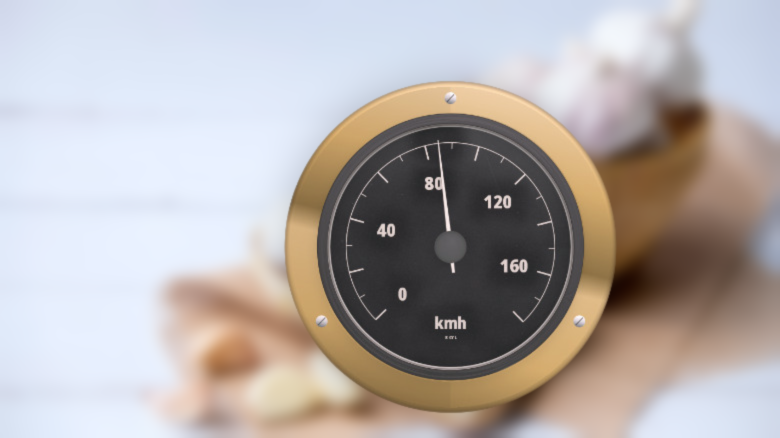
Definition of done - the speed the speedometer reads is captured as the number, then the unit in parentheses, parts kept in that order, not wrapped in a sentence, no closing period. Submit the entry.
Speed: 85 (km/h)
